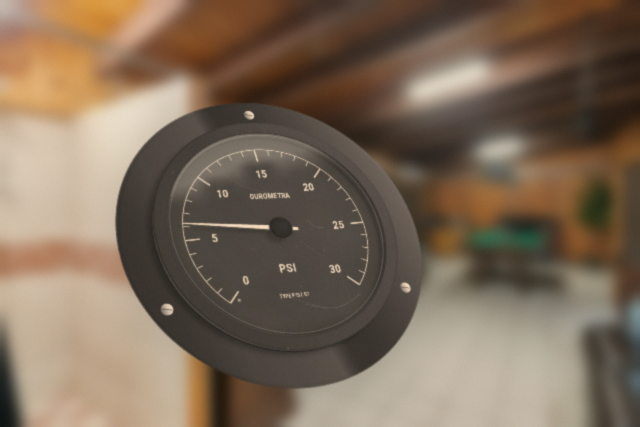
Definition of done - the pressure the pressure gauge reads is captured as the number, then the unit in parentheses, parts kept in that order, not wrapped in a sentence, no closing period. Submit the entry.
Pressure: 6 (psi)
